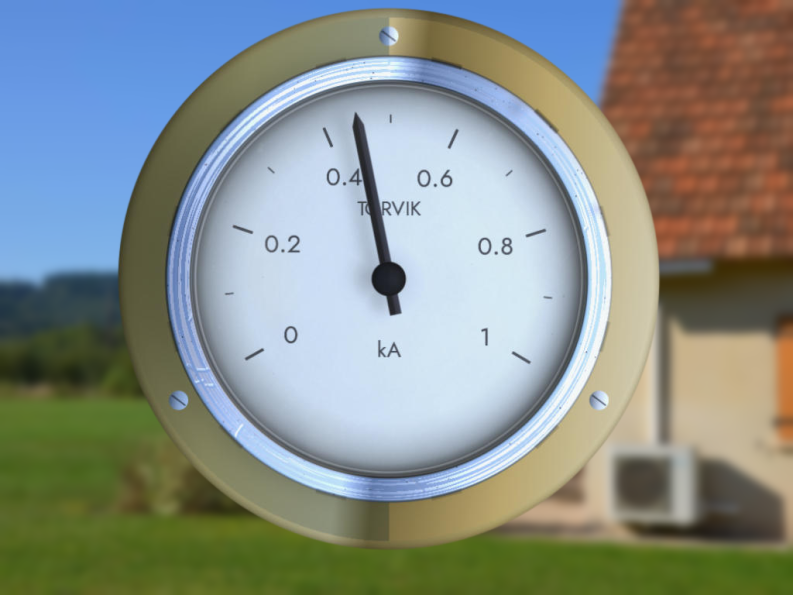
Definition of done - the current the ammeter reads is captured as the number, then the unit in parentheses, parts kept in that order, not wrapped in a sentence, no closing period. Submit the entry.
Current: 0.45 (kA)
